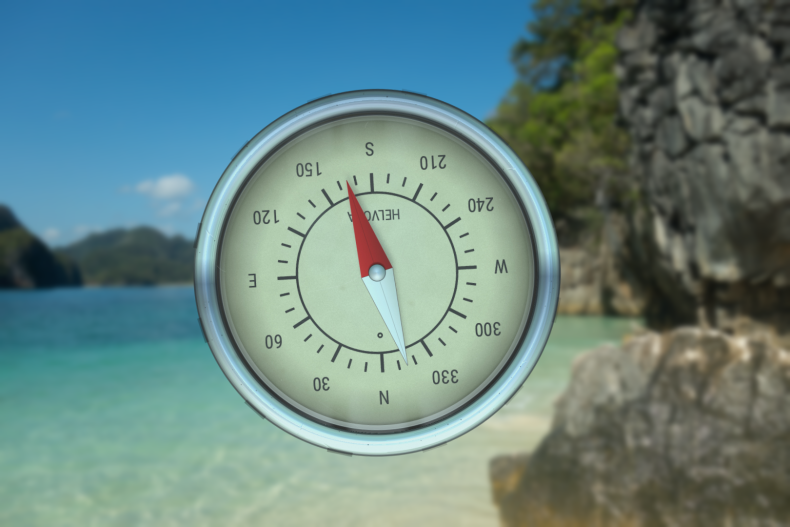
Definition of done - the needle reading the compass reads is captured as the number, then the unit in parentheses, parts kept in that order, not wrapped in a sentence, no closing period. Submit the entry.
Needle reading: 165 (°)
